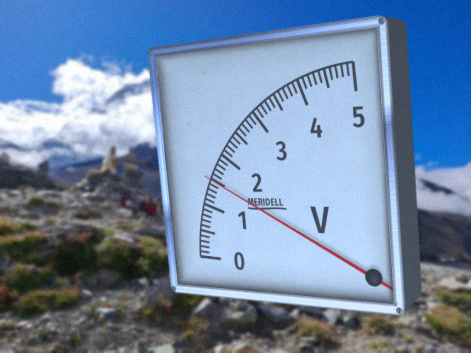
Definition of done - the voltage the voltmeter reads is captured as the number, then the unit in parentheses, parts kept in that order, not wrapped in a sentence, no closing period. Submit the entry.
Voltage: 1.5 (V)
